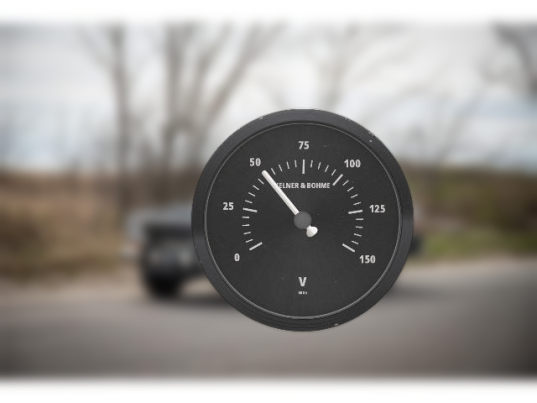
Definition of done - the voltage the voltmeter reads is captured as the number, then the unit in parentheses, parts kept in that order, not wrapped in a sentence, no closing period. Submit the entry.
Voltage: 50 (V)
